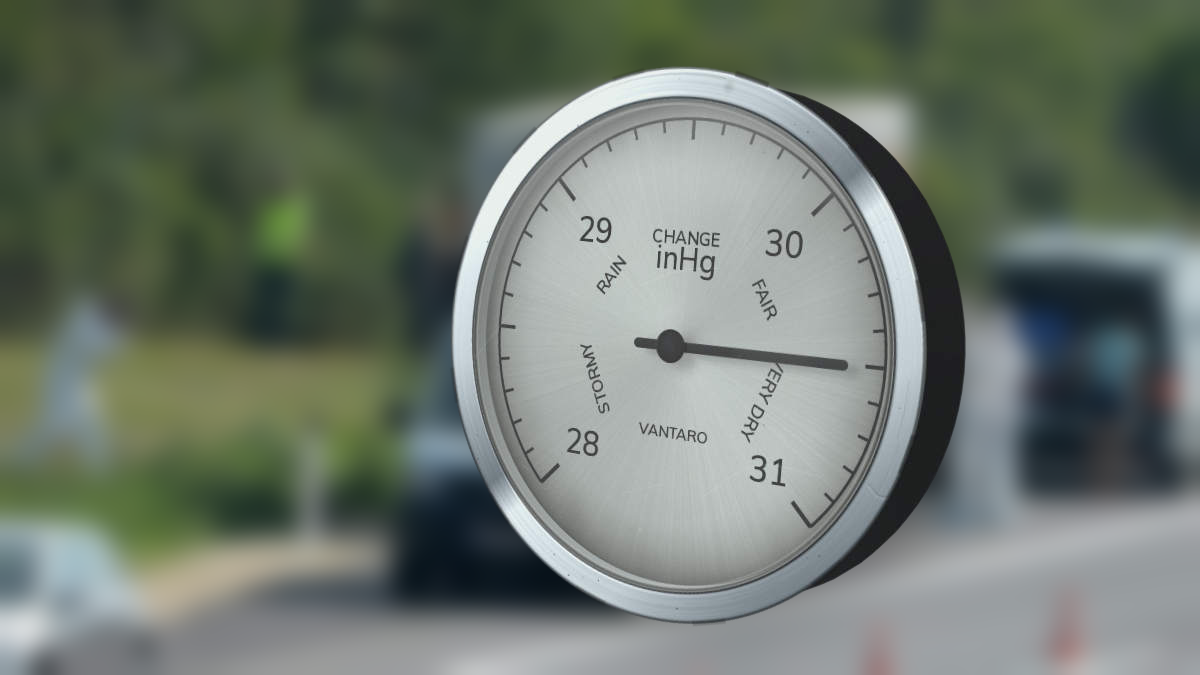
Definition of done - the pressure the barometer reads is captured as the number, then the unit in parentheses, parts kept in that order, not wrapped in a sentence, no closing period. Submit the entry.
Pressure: 30.5 (inHg)
